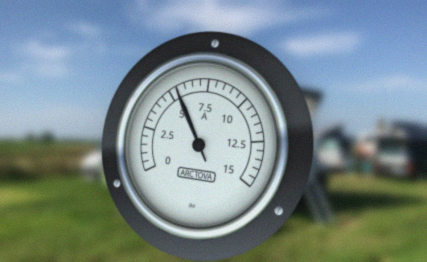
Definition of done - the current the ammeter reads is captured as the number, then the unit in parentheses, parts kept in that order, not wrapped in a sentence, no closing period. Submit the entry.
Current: 5.5 (A)
